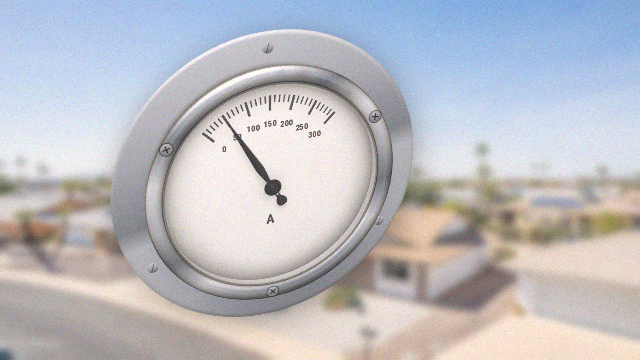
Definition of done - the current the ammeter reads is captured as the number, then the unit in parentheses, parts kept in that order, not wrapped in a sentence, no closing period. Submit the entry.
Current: 50 (A)
